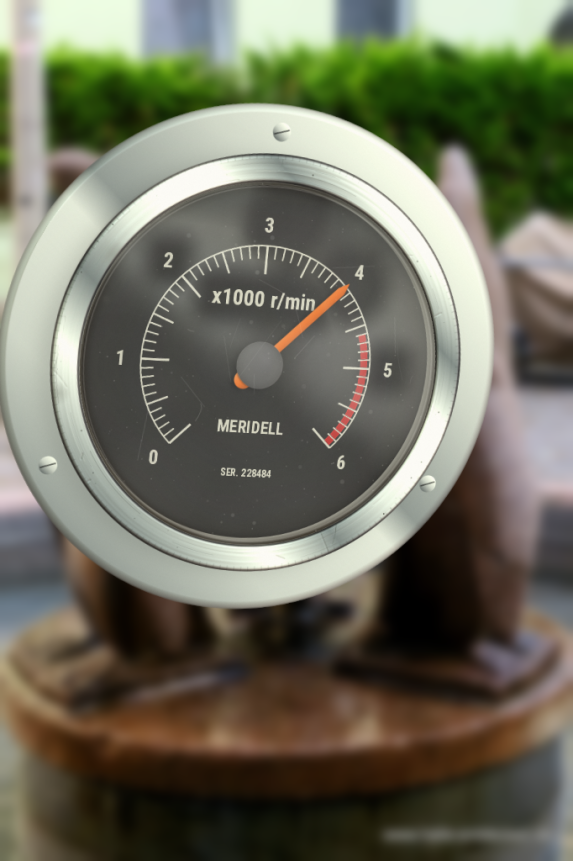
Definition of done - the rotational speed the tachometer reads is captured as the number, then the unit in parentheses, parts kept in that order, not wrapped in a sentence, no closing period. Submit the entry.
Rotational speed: 4000 (rpm)
